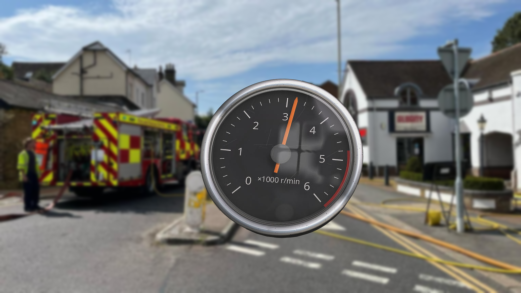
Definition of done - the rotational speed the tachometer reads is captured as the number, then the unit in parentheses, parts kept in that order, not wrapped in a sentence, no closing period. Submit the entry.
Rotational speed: 3200 (rpm)
